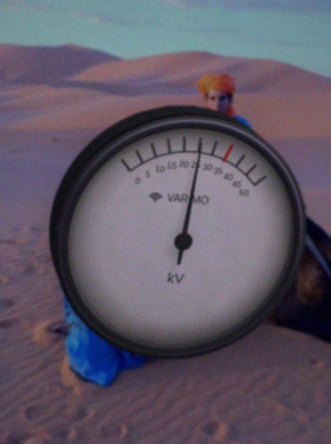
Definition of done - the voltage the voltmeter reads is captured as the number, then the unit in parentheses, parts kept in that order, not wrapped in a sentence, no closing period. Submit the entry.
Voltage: 25 (kV)
